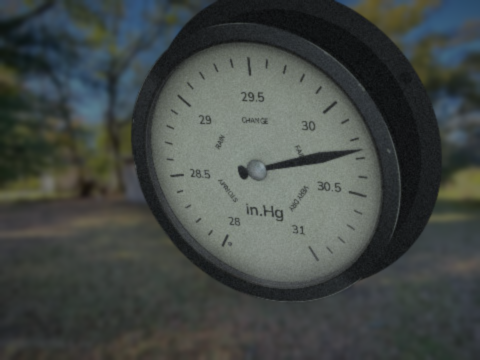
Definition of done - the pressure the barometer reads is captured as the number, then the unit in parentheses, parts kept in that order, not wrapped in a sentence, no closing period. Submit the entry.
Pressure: 30.25 (inHg)
